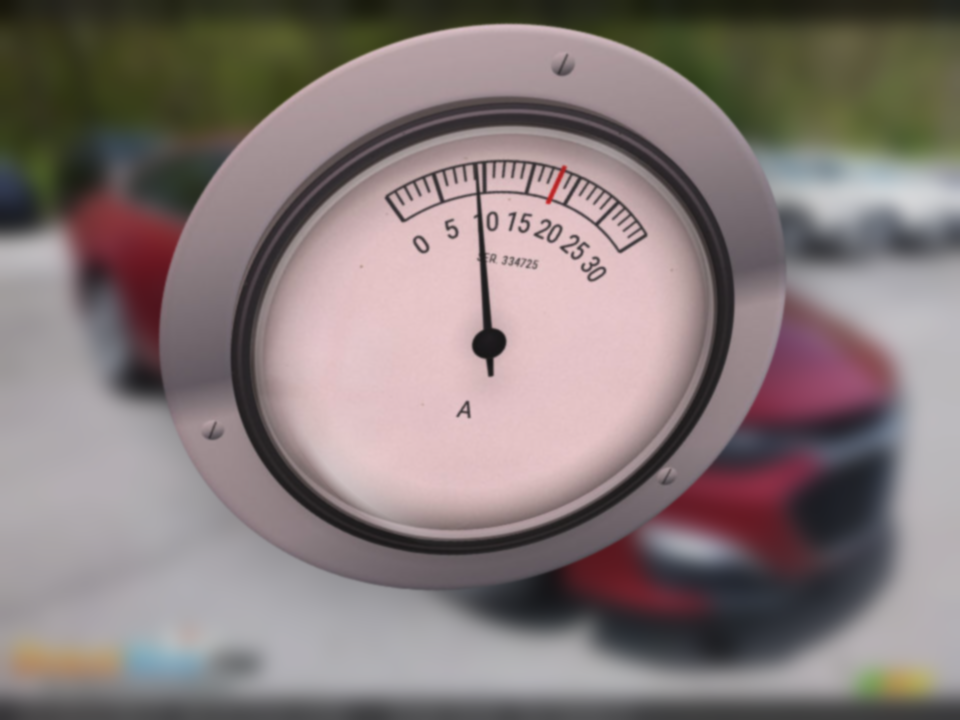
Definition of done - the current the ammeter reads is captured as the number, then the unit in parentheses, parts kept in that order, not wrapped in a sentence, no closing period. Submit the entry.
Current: 9 (A)
